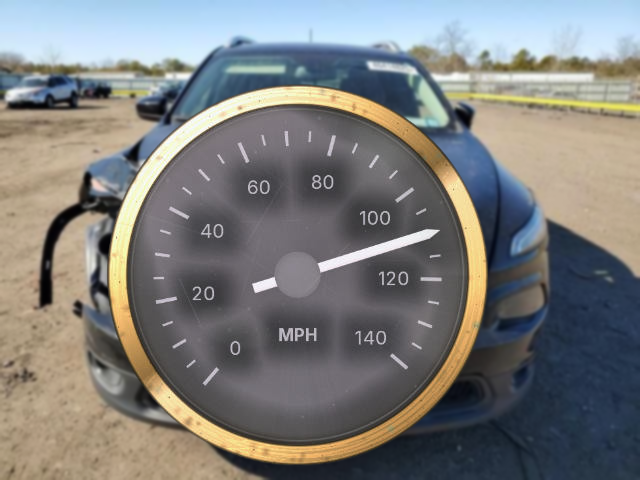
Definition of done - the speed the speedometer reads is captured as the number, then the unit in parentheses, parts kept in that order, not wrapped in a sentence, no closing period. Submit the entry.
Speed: 110 (mph)
